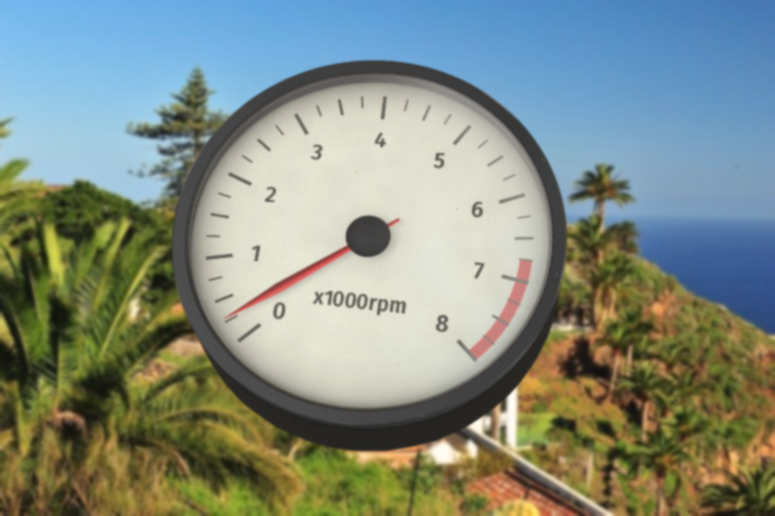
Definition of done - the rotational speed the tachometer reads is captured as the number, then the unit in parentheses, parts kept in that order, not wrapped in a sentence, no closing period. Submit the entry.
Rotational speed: 250 (rpm)
